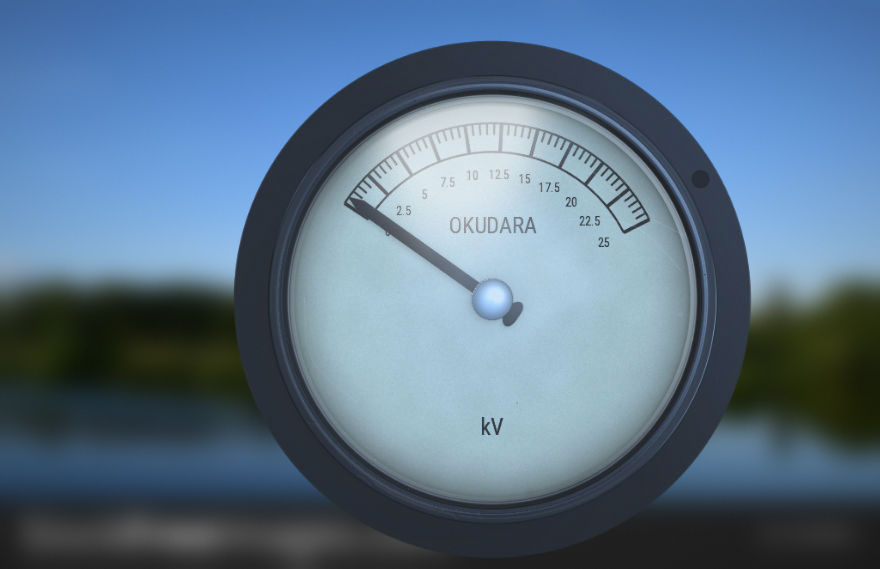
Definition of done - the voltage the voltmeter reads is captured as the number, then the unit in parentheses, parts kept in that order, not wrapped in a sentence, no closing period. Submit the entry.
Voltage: 0.5 (kV)
